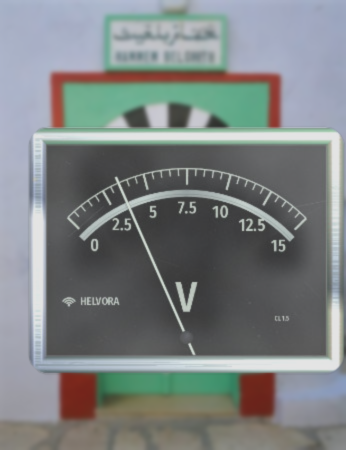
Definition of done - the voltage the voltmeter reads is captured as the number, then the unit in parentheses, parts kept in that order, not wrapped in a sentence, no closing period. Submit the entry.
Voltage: 3.5 (V)
